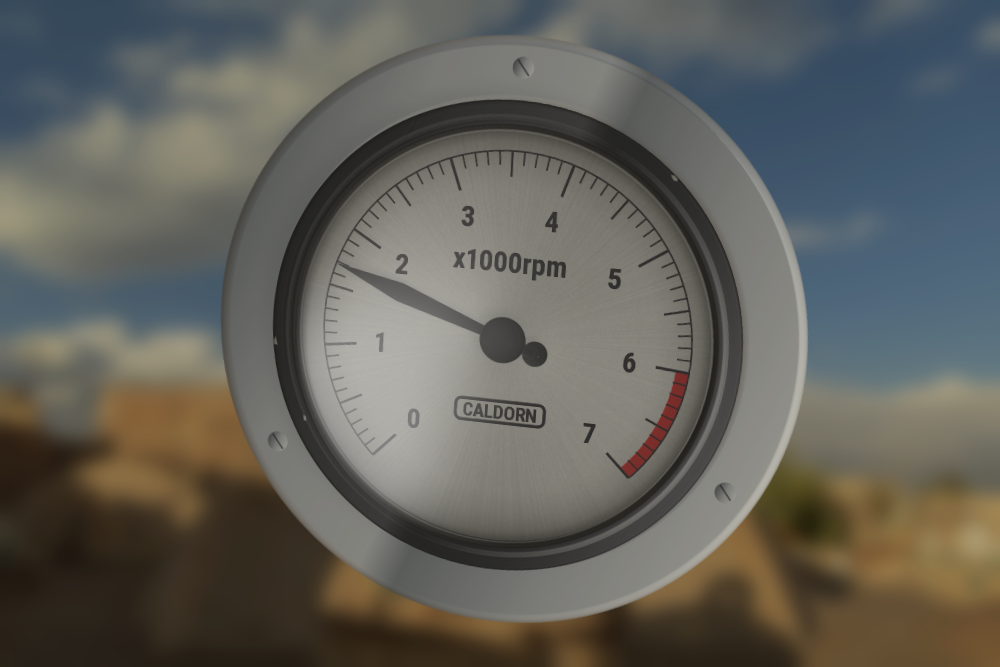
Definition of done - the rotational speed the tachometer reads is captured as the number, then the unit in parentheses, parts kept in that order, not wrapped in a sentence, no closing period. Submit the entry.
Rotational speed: 1700 (rpm)
